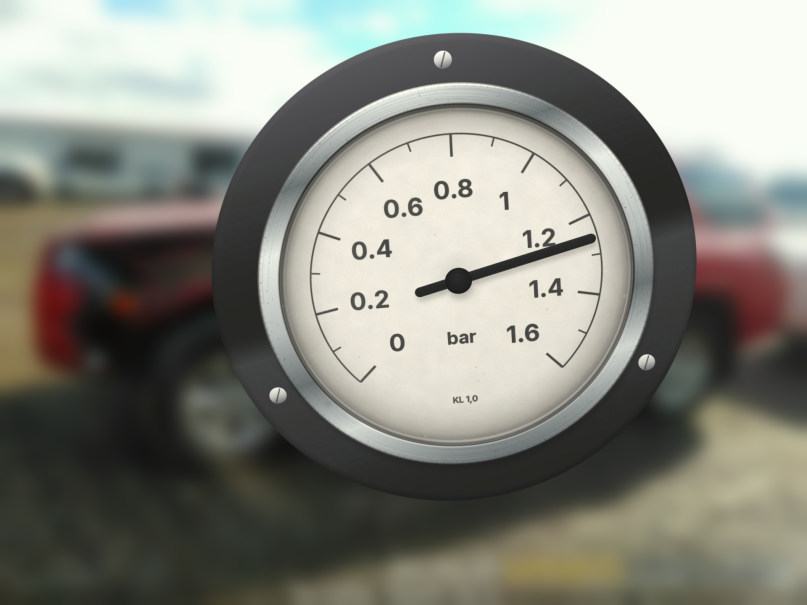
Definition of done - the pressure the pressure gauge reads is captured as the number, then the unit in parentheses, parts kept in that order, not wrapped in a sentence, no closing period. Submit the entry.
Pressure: 1.25 (bar)
